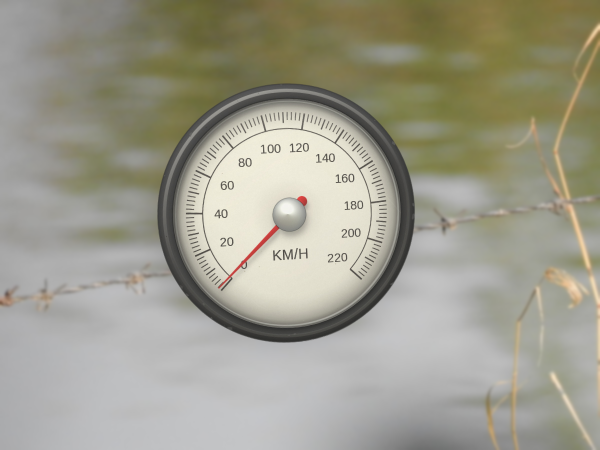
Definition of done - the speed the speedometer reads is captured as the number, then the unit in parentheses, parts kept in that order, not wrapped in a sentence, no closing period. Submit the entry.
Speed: 2 (km/h)
